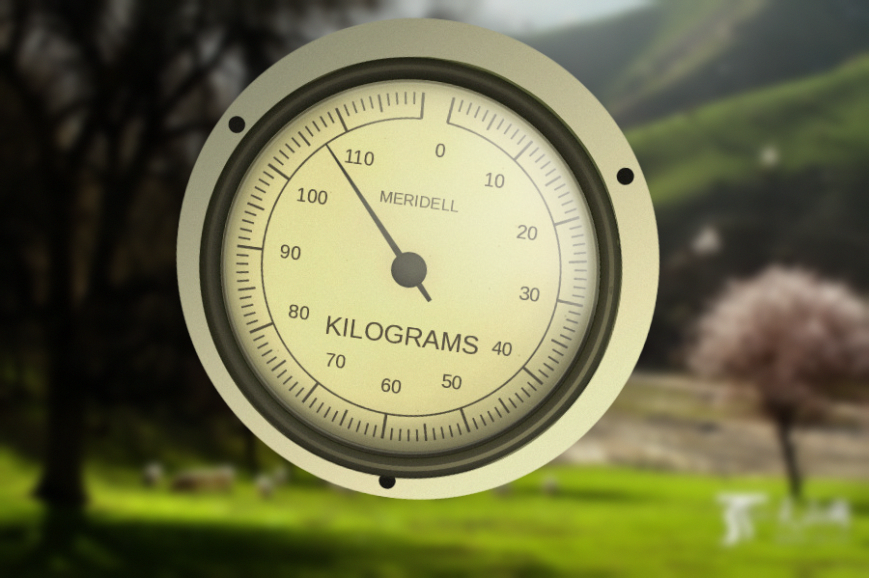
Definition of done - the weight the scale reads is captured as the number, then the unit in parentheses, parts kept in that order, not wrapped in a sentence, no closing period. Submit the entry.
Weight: 107 (kg)
